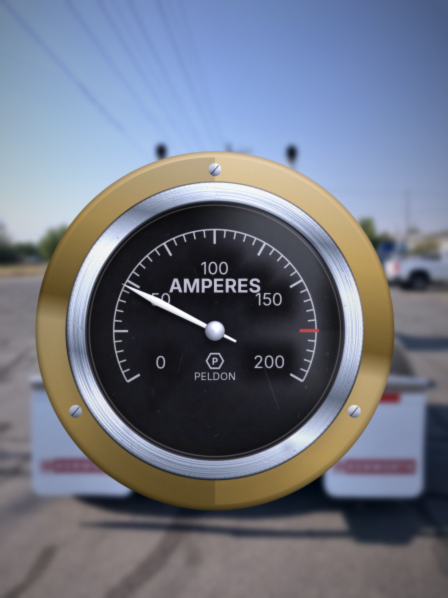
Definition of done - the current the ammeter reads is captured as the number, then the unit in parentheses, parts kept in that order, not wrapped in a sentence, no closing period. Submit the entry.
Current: 47.5 (A)
